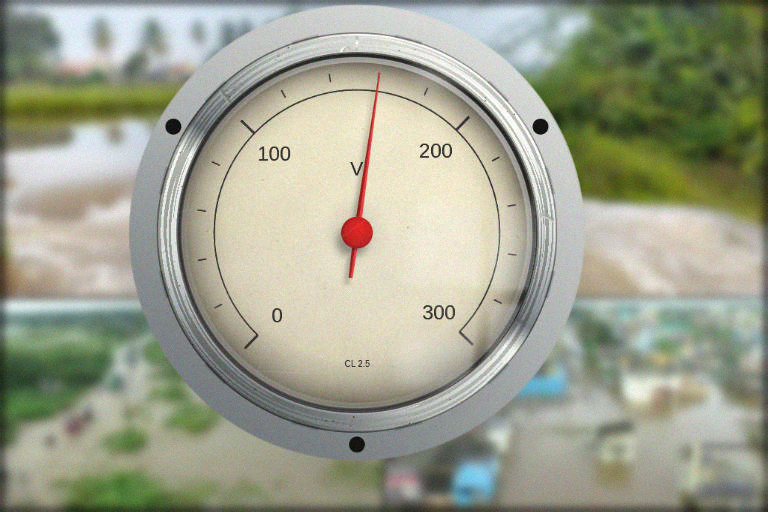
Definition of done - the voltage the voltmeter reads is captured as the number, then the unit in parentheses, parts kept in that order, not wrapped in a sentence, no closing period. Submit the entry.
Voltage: 160 (V)
